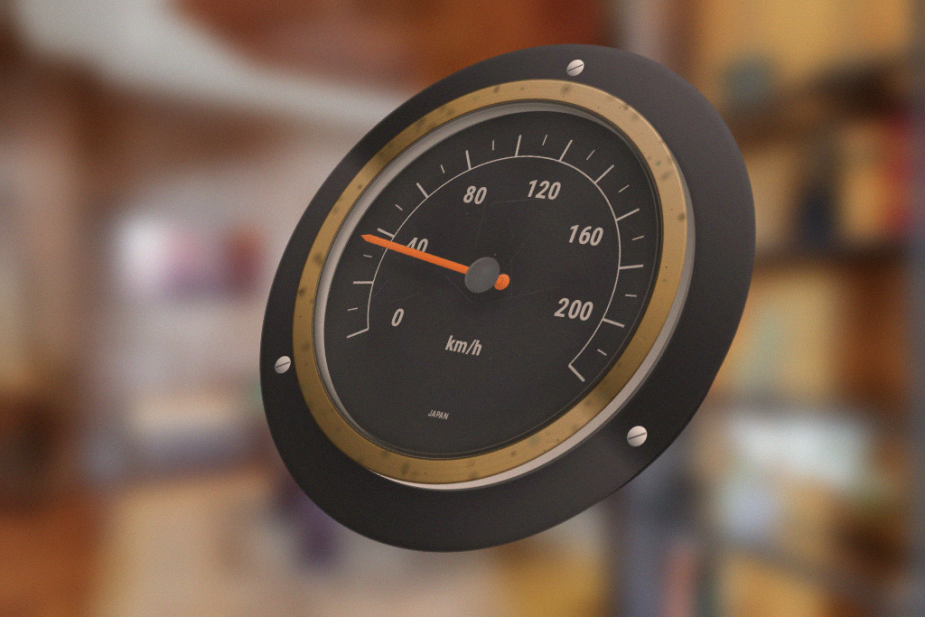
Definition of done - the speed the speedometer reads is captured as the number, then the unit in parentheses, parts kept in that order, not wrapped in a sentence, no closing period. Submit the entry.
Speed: 35 (km/h)
